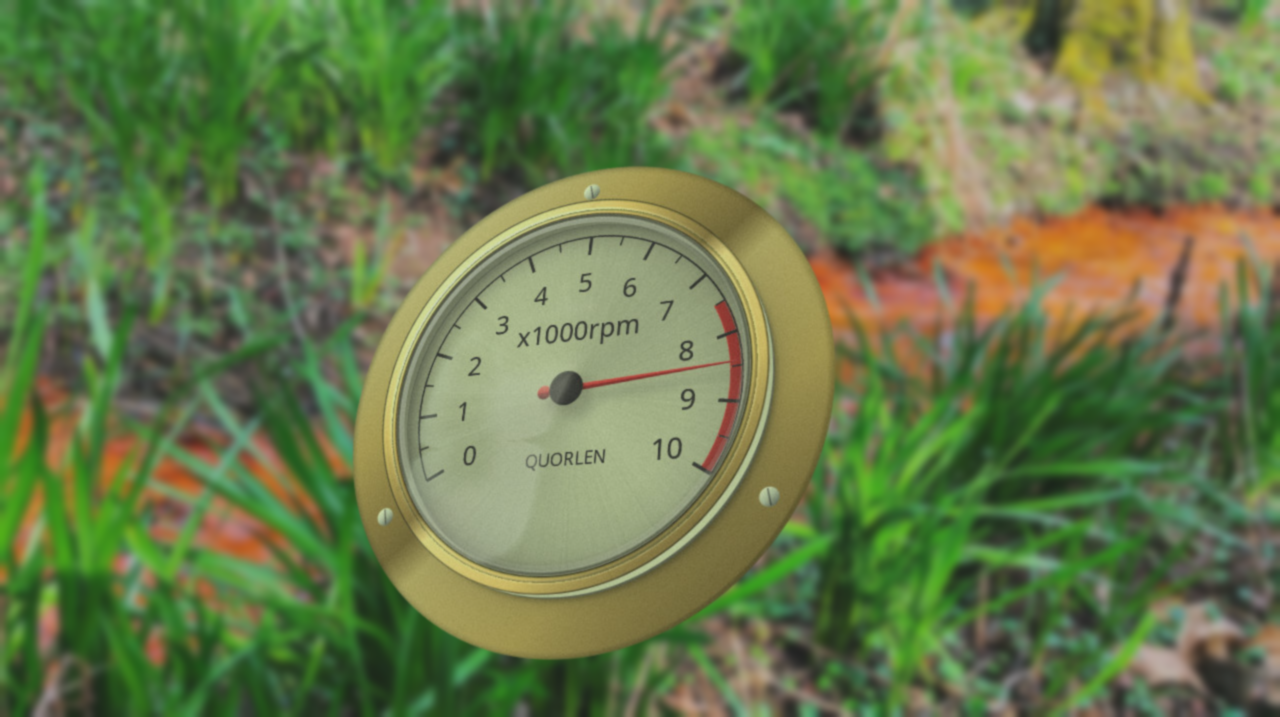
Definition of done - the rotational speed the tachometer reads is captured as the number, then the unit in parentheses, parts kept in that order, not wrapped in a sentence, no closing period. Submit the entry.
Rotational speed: 8500 (rpm)
